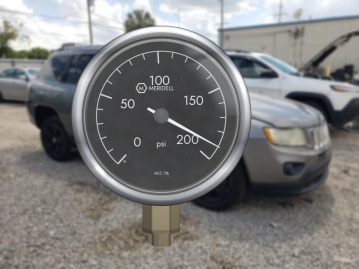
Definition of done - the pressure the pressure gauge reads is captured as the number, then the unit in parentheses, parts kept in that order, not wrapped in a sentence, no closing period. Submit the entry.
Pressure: 190 (psi)
